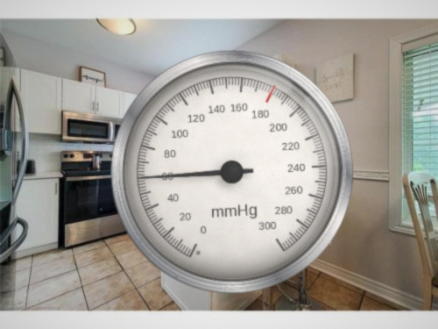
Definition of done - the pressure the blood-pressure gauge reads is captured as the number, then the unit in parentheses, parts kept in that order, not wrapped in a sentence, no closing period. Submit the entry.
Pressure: 60 (mmHg)
